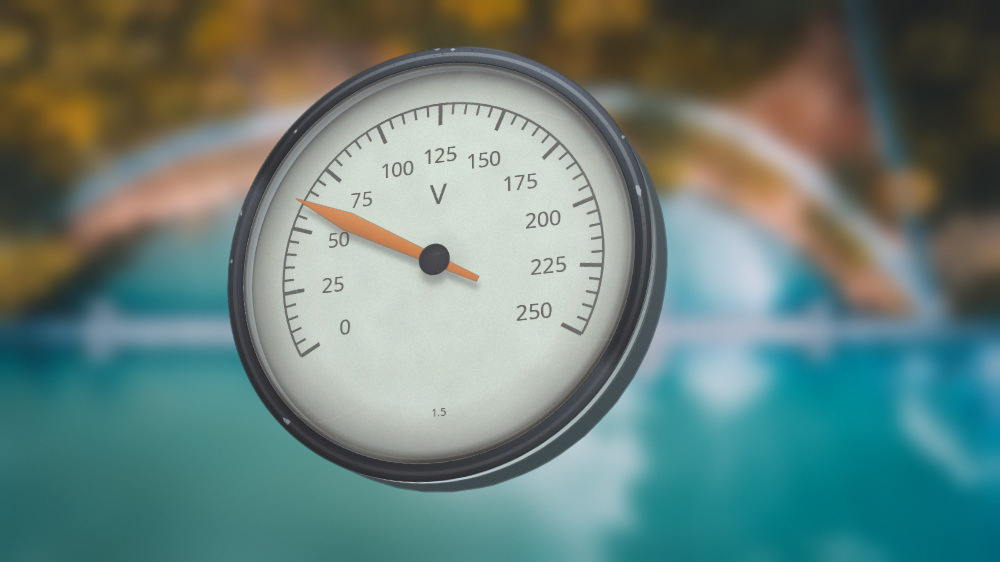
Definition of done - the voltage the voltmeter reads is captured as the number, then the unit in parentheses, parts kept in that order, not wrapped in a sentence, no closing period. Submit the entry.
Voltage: 60 (V)
